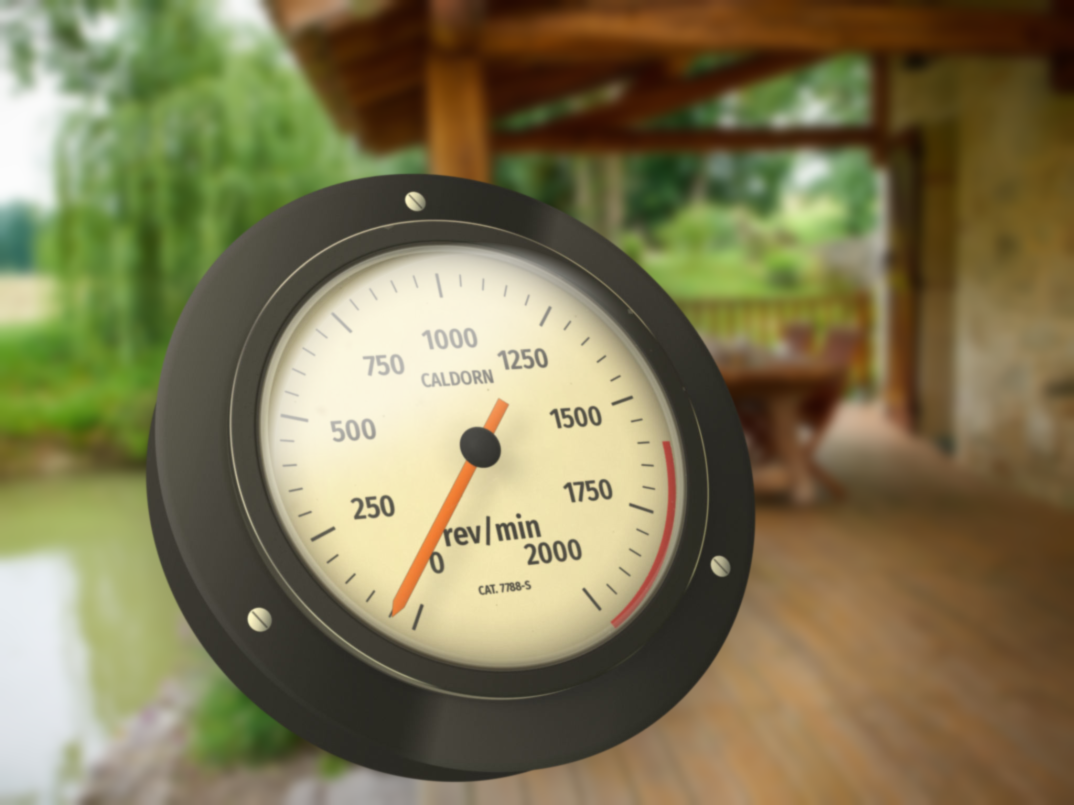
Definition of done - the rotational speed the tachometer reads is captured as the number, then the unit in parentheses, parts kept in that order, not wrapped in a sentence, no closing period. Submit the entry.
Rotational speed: 50 (rpm)
